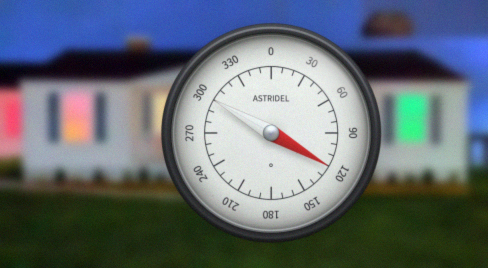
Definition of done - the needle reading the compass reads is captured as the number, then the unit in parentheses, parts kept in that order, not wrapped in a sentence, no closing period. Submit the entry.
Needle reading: 120 (°)
